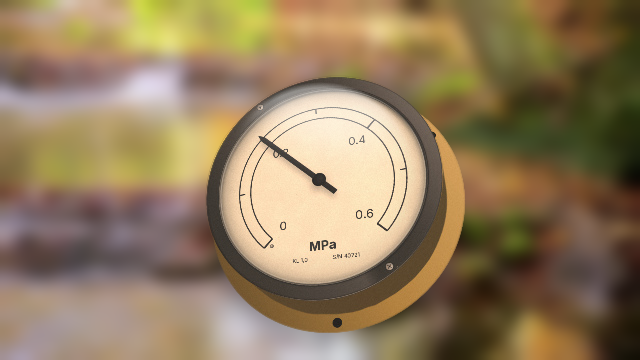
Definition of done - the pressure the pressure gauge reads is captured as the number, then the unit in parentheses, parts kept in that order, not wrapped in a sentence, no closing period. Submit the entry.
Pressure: 0.2 (MPa)
